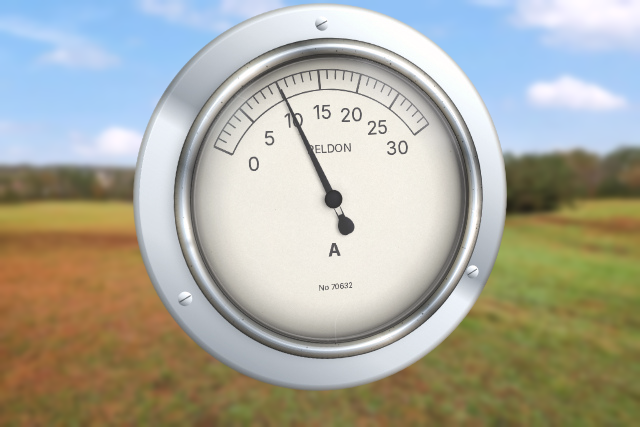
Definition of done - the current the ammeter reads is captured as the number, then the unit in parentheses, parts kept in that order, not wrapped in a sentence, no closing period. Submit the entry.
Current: 10 (A)
